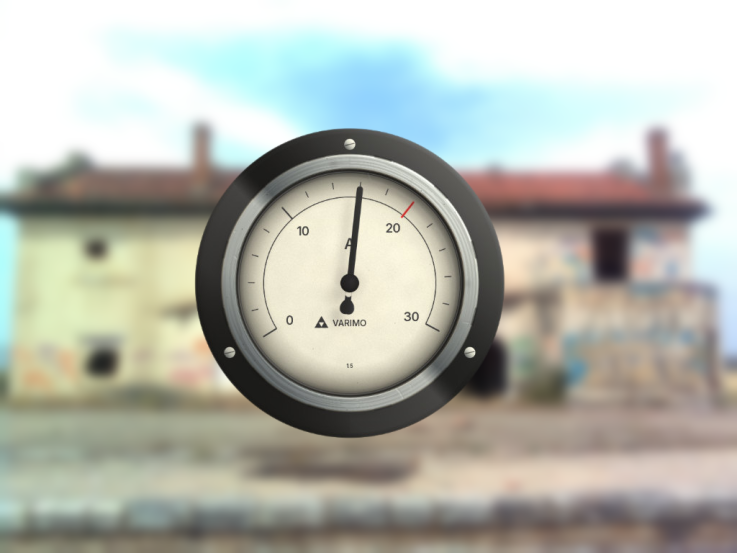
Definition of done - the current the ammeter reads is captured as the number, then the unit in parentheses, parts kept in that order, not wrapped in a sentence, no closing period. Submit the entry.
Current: 16 (A)
